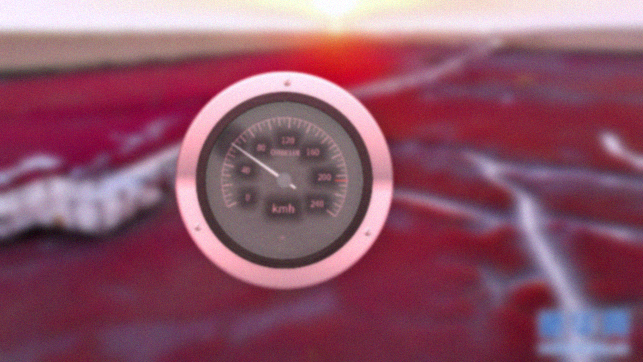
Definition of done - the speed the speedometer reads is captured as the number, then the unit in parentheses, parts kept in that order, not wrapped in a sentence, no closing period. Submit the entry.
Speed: 60 (km/h)
